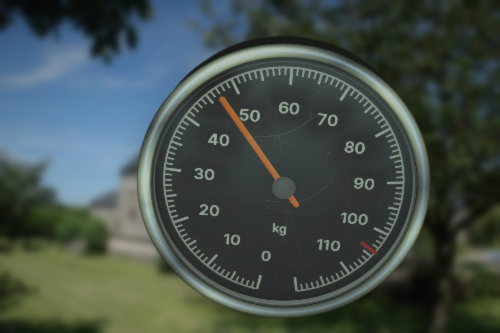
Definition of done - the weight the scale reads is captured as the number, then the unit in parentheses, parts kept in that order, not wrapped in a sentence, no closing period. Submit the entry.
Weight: 47 (kg)
